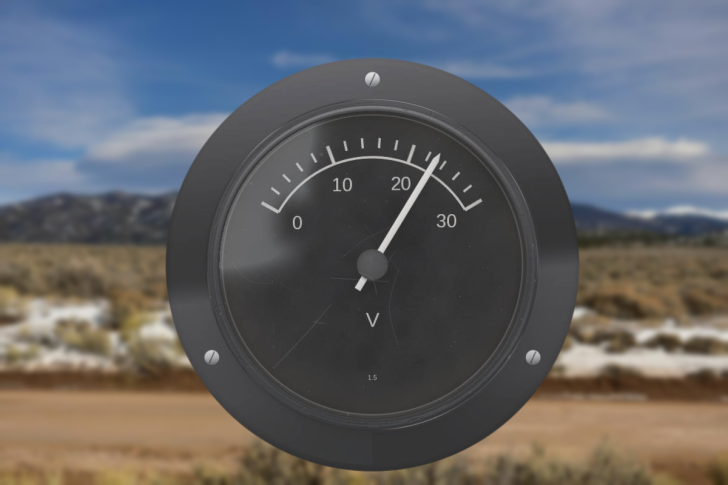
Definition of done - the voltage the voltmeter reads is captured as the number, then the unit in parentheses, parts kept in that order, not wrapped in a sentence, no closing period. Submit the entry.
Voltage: 23 (V)
